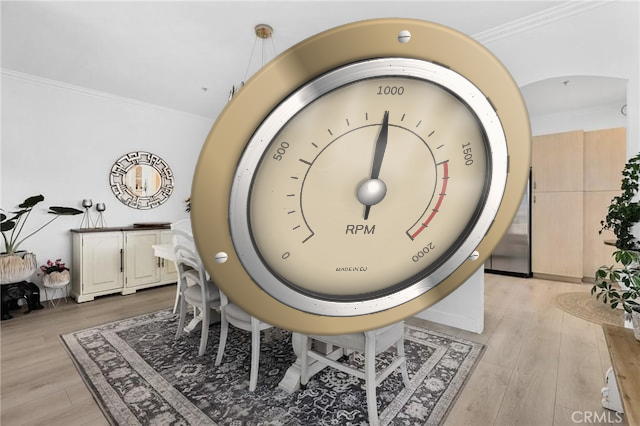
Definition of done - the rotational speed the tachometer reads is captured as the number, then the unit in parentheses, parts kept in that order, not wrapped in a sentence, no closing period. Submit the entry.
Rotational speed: 1000 (rpm)
